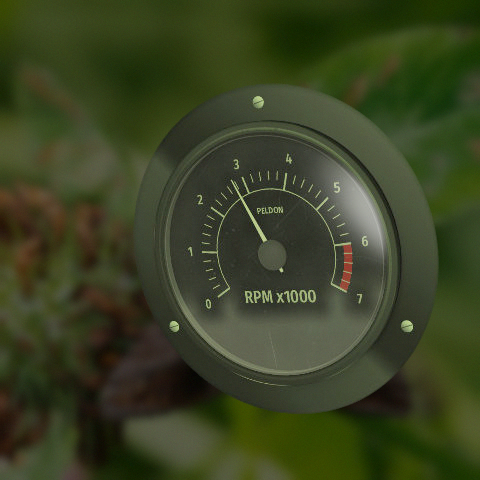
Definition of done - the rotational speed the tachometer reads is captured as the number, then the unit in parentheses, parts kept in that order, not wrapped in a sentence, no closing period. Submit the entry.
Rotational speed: 2800 (rpm)
